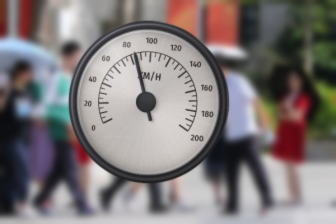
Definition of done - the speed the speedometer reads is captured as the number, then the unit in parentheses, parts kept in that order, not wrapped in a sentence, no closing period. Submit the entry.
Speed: 85 (km/h)
